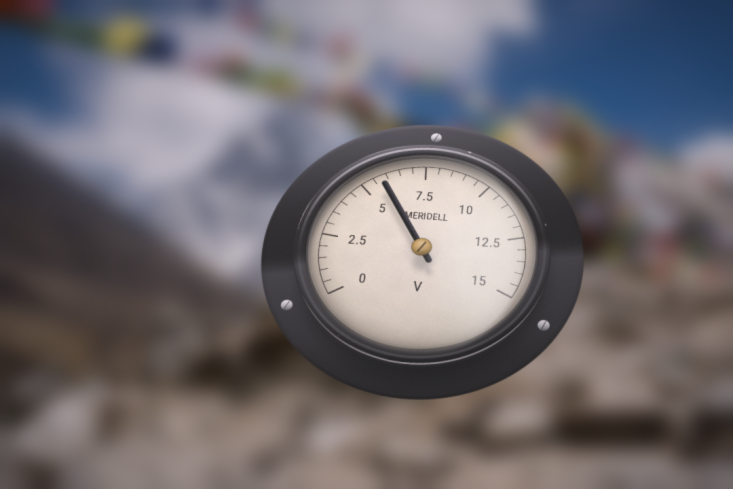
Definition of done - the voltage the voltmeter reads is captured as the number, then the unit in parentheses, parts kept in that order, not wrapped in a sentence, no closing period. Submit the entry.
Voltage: 5.75 (V)
